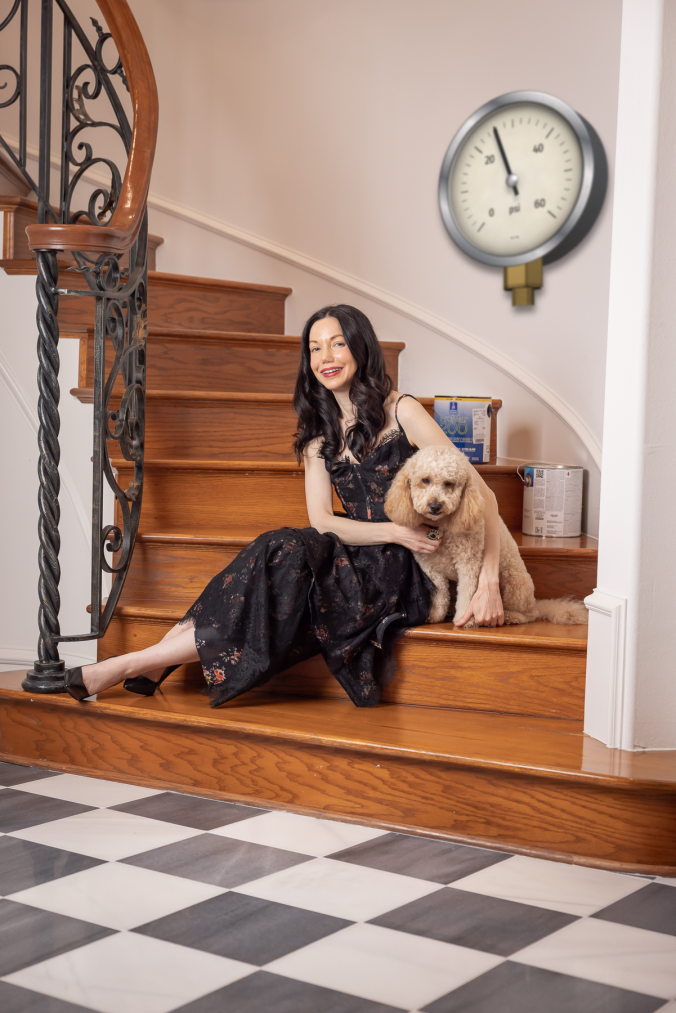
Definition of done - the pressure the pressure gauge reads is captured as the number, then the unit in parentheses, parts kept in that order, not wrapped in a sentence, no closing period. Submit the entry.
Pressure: 26 (psi)
